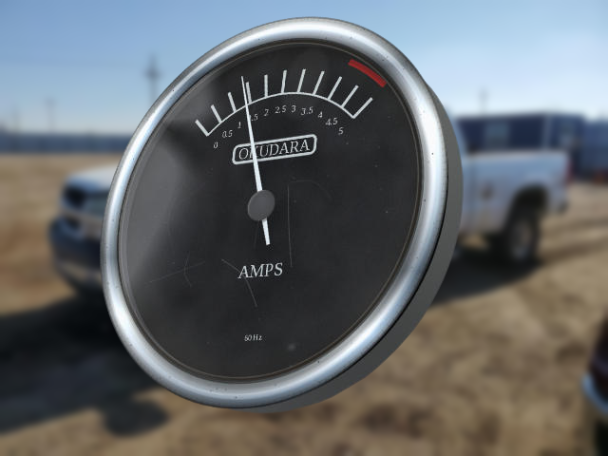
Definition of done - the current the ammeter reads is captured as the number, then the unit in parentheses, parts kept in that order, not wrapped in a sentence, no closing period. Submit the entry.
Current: 1.5 (A)
